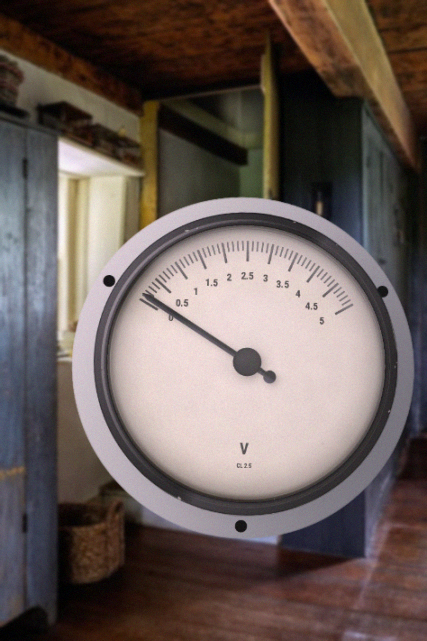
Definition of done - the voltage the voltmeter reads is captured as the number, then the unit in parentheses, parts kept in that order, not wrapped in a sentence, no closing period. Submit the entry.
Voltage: 0.1 (V)
